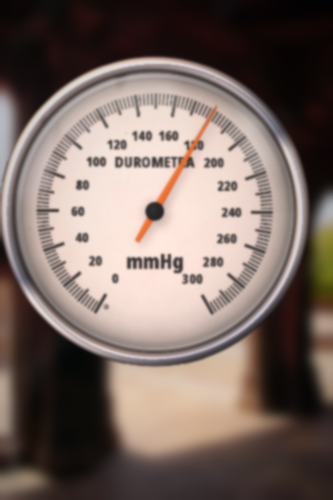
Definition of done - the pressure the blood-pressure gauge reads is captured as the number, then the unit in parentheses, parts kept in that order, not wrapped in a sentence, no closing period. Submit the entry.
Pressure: 180 (mmHg)
